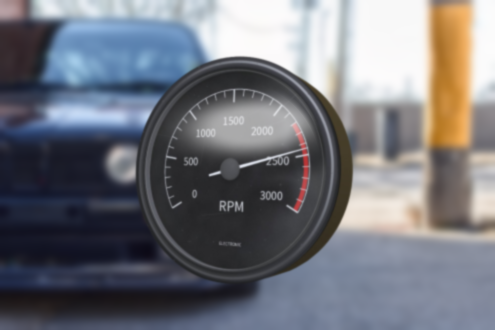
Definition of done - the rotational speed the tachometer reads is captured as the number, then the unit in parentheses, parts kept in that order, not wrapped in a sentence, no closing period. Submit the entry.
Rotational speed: 2450 (rpm)
